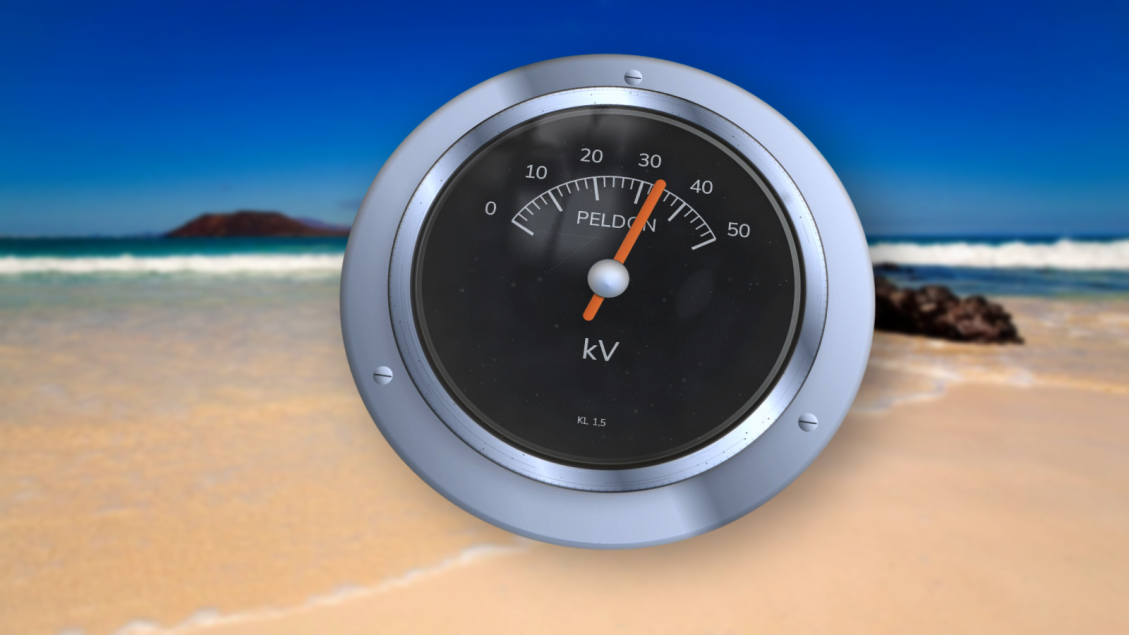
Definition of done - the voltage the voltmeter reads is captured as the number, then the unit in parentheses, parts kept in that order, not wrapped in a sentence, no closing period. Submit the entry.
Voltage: 34 (kV)
